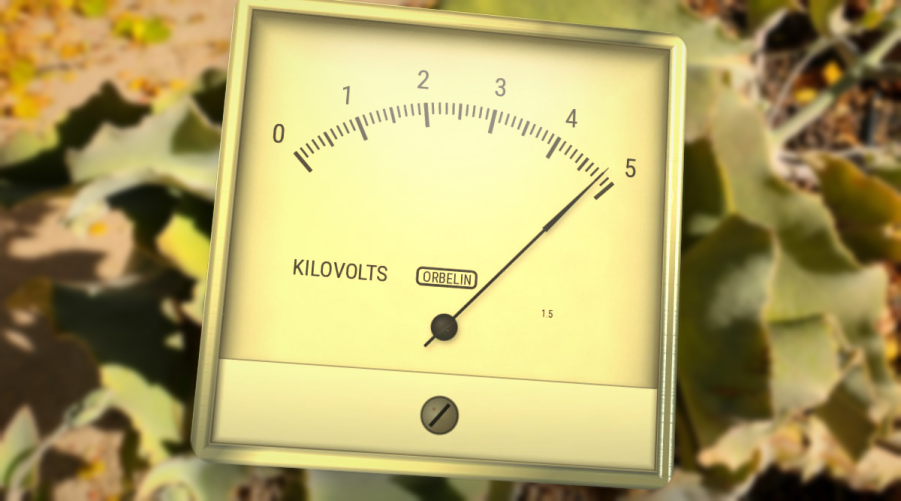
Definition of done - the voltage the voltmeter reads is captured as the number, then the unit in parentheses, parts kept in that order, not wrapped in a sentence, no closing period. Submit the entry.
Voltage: 4.8 (kV)
